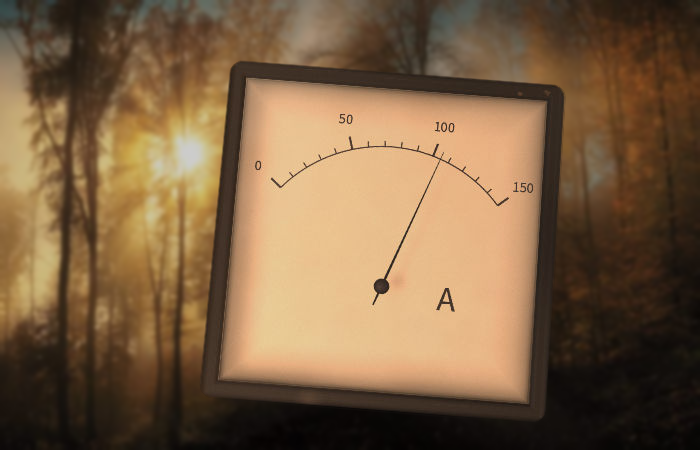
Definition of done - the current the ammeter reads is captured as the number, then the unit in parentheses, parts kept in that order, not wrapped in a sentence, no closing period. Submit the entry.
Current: 105 (A)
